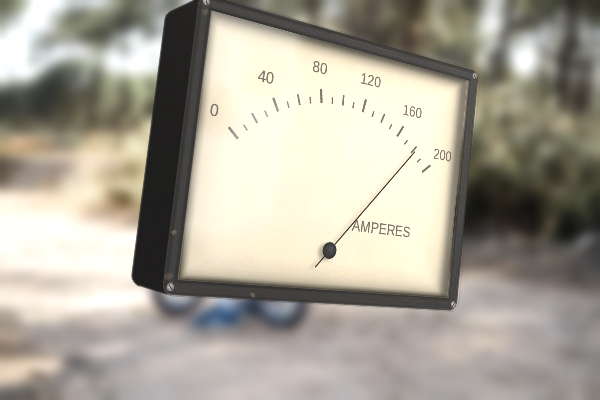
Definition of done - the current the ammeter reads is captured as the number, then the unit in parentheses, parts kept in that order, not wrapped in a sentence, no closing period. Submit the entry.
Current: 180 (A)
